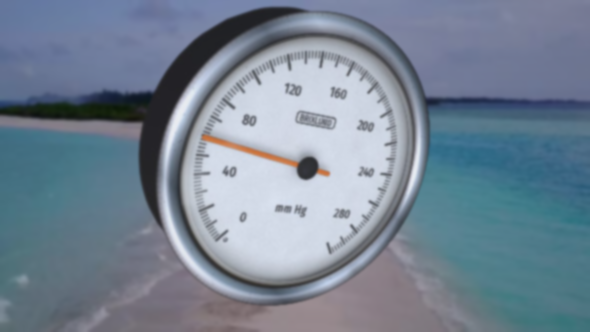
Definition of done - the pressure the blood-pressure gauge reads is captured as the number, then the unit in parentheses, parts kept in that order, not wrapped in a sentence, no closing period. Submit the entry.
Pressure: 60 (mmHg)
